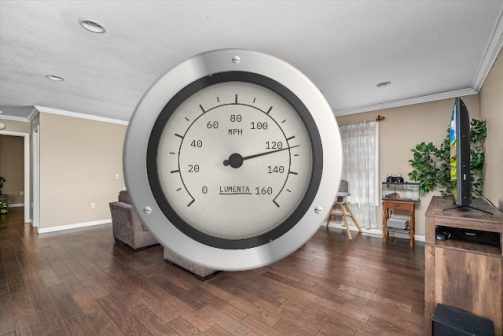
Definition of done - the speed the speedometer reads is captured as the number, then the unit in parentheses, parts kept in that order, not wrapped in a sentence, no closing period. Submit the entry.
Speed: 125 (mph)
